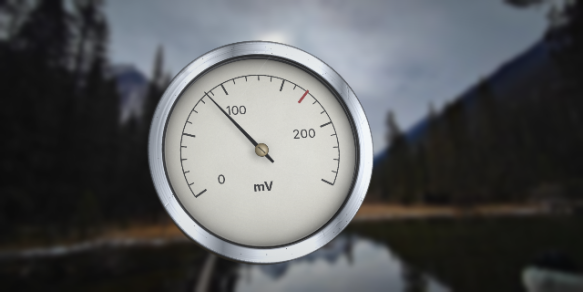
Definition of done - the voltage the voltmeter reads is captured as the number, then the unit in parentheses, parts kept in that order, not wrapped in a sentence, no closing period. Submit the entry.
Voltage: 85 (mV)
